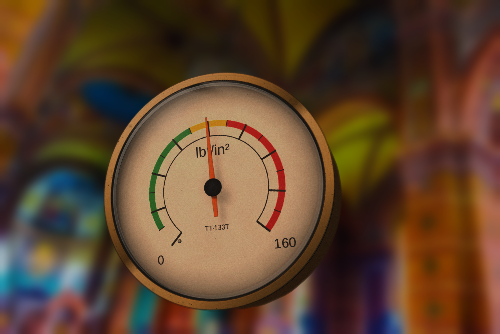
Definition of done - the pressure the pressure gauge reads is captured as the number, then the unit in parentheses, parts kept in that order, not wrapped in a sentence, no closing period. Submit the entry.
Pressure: 80 (psi)
